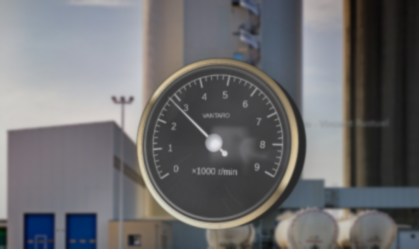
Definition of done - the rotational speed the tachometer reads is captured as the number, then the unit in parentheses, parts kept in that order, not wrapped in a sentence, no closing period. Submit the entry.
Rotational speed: 2800 (rpm)
